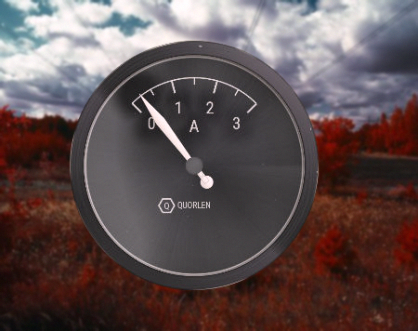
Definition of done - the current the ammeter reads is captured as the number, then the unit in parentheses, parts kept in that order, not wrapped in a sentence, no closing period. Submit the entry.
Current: 0.25 (A)
